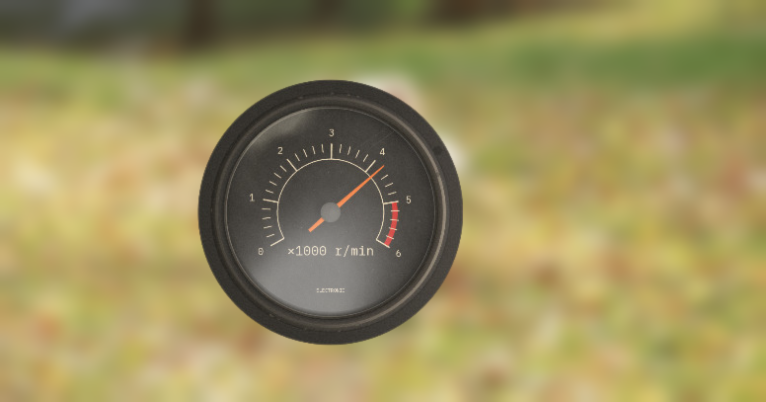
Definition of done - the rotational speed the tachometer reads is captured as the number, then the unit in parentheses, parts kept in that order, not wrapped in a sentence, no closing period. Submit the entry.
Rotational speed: 4200 (rpm)
